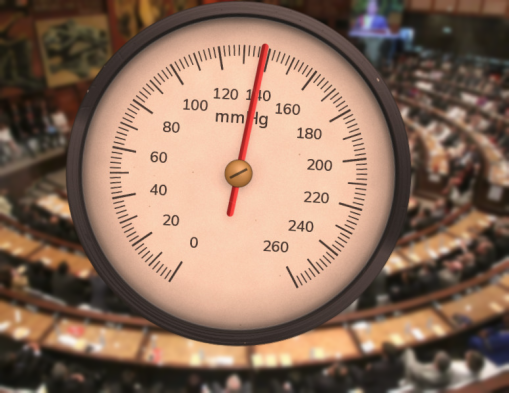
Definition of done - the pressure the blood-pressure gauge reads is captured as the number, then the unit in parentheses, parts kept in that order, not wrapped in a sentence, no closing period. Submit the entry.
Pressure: 138 (mmHg)
